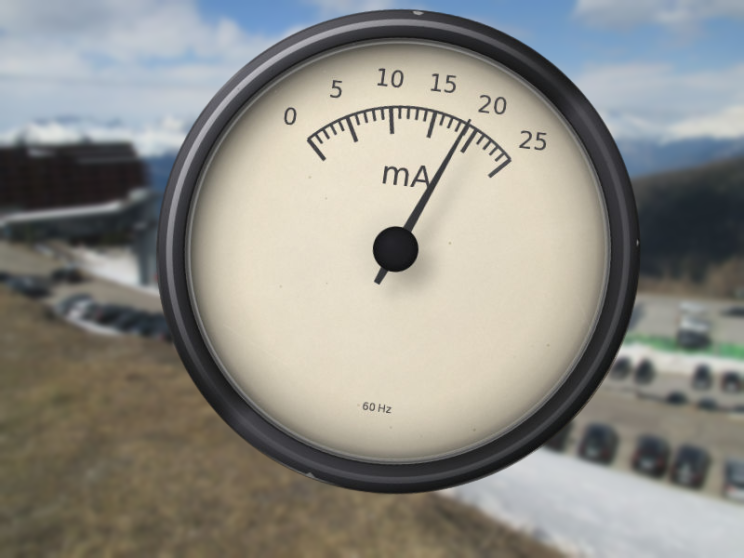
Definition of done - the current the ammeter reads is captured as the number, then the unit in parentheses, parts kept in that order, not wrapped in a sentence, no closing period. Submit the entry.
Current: 19 (mA)
